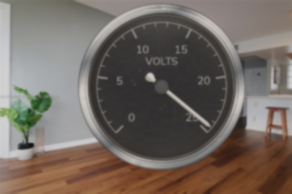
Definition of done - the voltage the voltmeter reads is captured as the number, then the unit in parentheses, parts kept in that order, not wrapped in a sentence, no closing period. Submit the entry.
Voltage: 24.5 (V)
